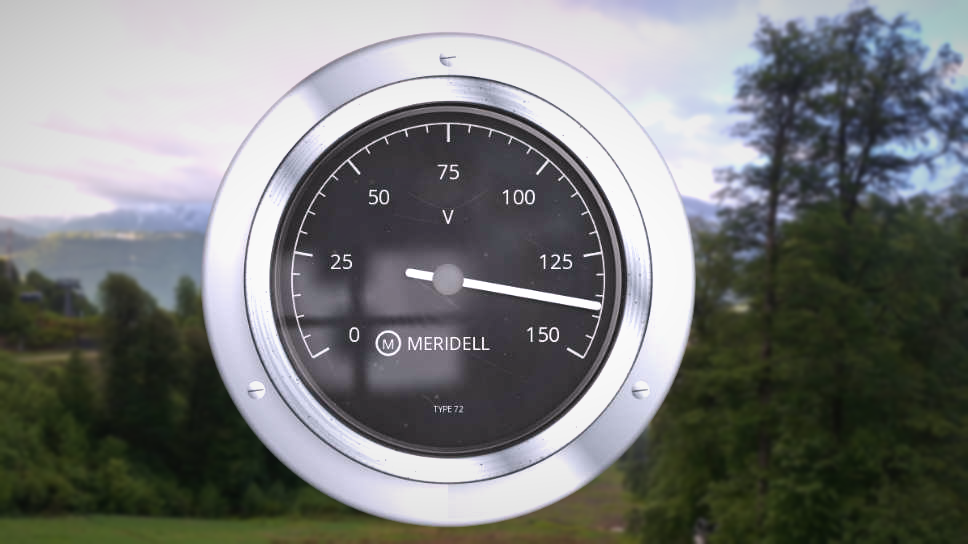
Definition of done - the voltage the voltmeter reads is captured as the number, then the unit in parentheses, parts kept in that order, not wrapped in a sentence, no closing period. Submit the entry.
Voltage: 137.5 (V)
